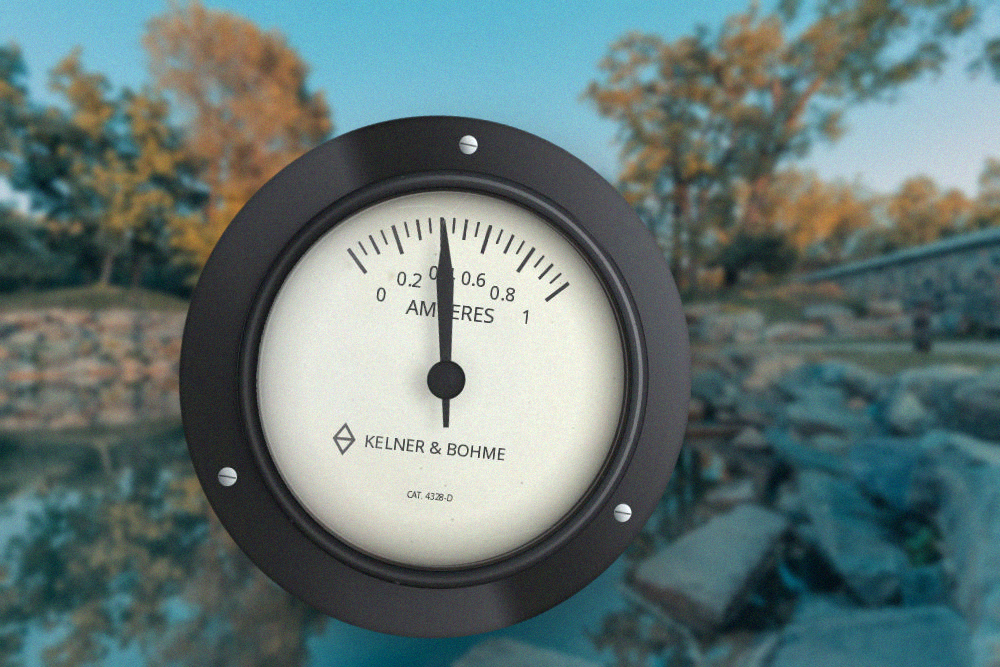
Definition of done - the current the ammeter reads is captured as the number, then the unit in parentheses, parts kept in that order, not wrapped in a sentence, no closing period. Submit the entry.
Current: 0.4 (A)
